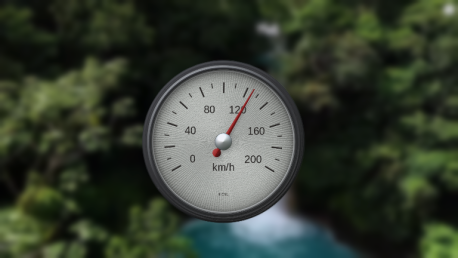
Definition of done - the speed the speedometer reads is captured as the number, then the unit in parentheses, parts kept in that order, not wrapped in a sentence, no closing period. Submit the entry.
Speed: 125 (km/h)
